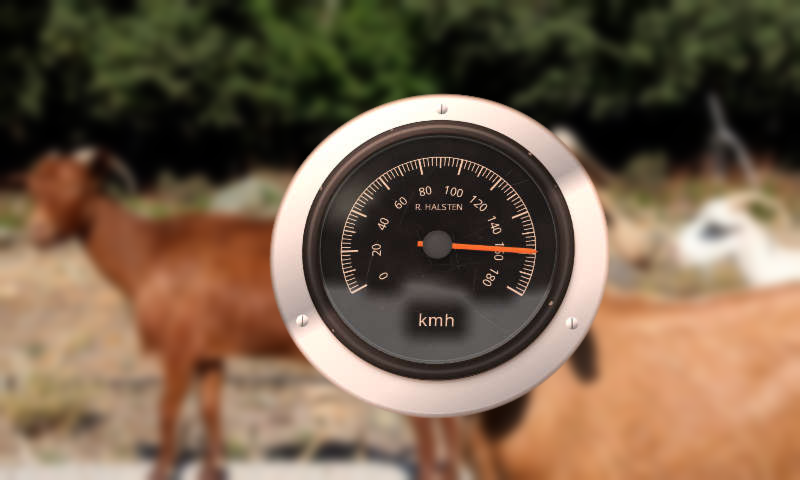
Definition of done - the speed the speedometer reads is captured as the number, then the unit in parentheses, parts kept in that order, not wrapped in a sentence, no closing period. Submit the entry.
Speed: 160 (km/h)
